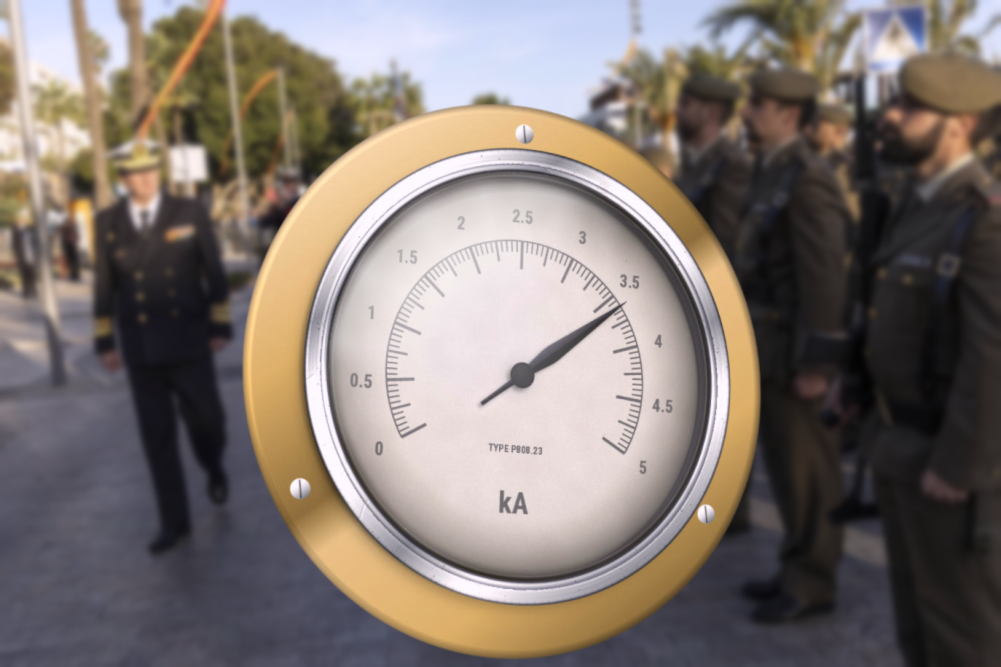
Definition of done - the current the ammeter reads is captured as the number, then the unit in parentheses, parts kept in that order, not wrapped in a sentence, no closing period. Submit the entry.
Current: 3.6 (kA)
